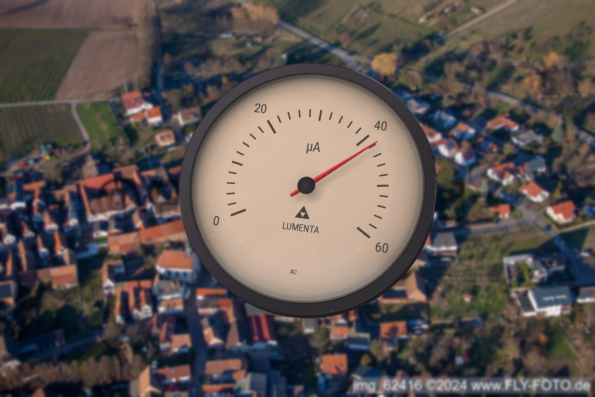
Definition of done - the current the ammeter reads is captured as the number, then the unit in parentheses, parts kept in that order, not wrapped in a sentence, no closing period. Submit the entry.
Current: 42 (µA)
